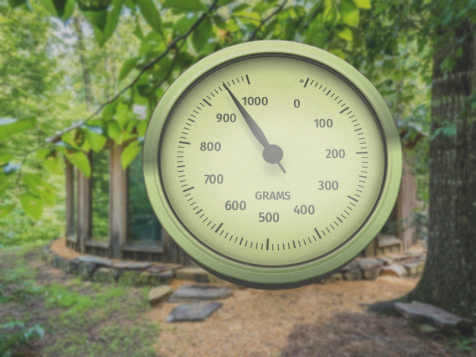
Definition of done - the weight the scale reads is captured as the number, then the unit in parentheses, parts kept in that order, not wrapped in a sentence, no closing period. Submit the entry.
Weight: 950 (g)
